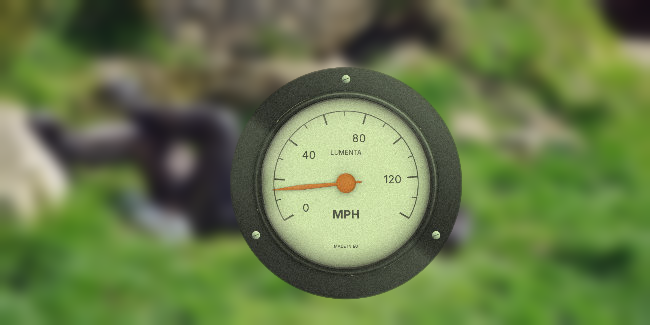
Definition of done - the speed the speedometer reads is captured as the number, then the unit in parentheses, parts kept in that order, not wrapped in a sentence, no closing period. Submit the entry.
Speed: 15 (mph)
